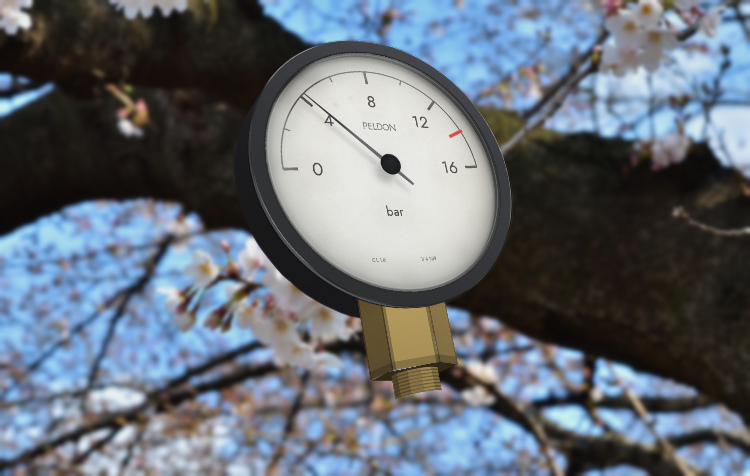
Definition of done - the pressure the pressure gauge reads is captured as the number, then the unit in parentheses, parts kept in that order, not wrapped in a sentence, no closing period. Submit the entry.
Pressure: 4 (bar)
